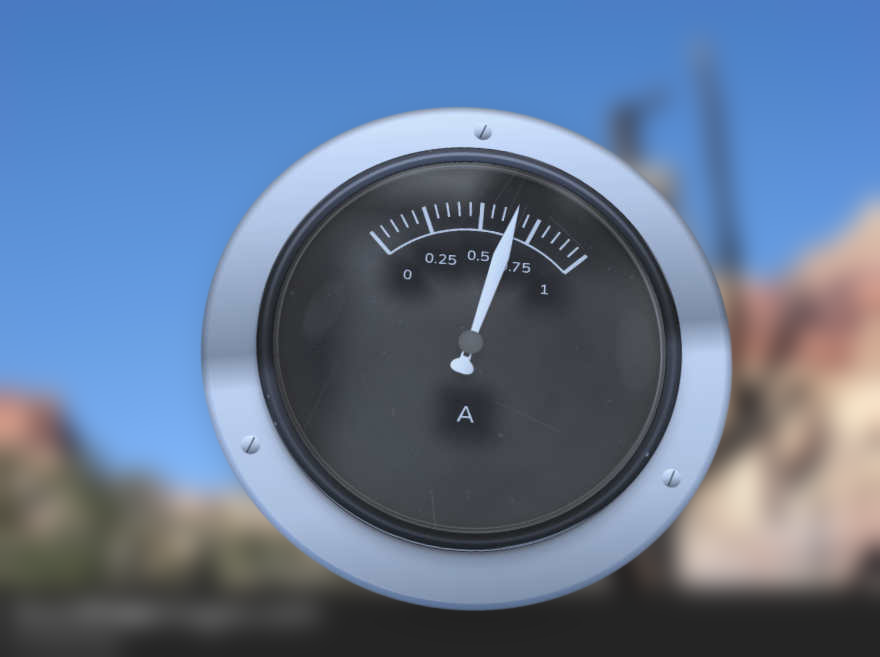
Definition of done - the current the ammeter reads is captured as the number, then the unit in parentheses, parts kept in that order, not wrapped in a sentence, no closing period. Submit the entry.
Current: 0.65 (A)
